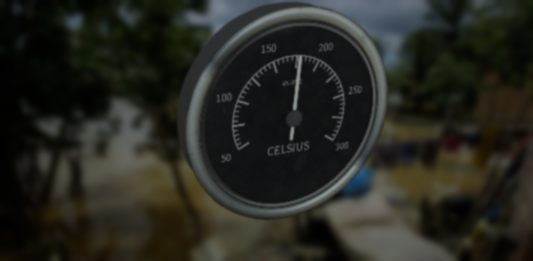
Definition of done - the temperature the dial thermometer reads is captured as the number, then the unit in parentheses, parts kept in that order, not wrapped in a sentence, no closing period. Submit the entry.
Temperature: 175 (°C)
